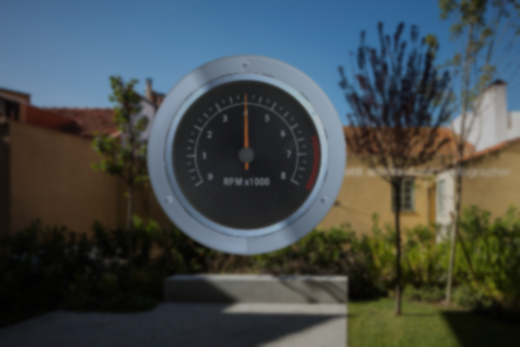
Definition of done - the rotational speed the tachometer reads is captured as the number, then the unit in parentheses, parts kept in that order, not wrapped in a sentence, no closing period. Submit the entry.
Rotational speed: 4000 (rpm)
